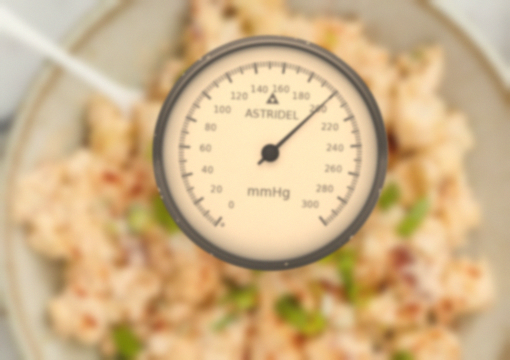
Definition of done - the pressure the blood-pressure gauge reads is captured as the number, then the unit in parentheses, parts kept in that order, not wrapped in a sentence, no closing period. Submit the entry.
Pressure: 200 (mmHg)
